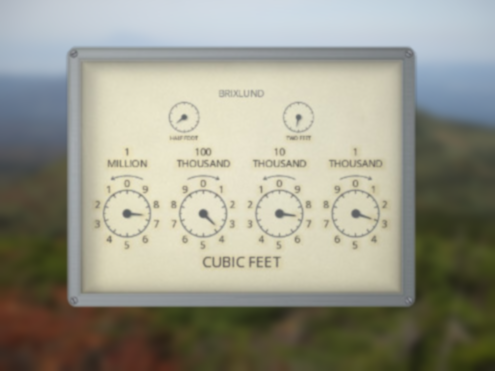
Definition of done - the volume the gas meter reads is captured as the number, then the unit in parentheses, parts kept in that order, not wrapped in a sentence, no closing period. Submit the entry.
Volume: 737300 (ft³)
